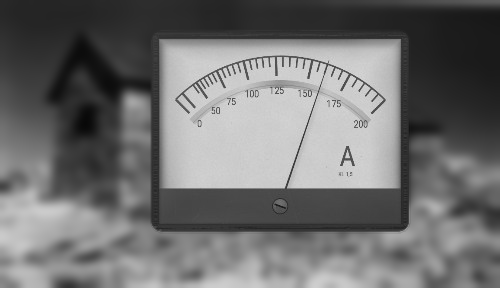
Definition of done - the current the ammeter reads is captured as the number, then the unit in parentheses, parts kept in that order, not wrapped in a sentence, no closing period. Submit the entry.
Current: 160 (A)
